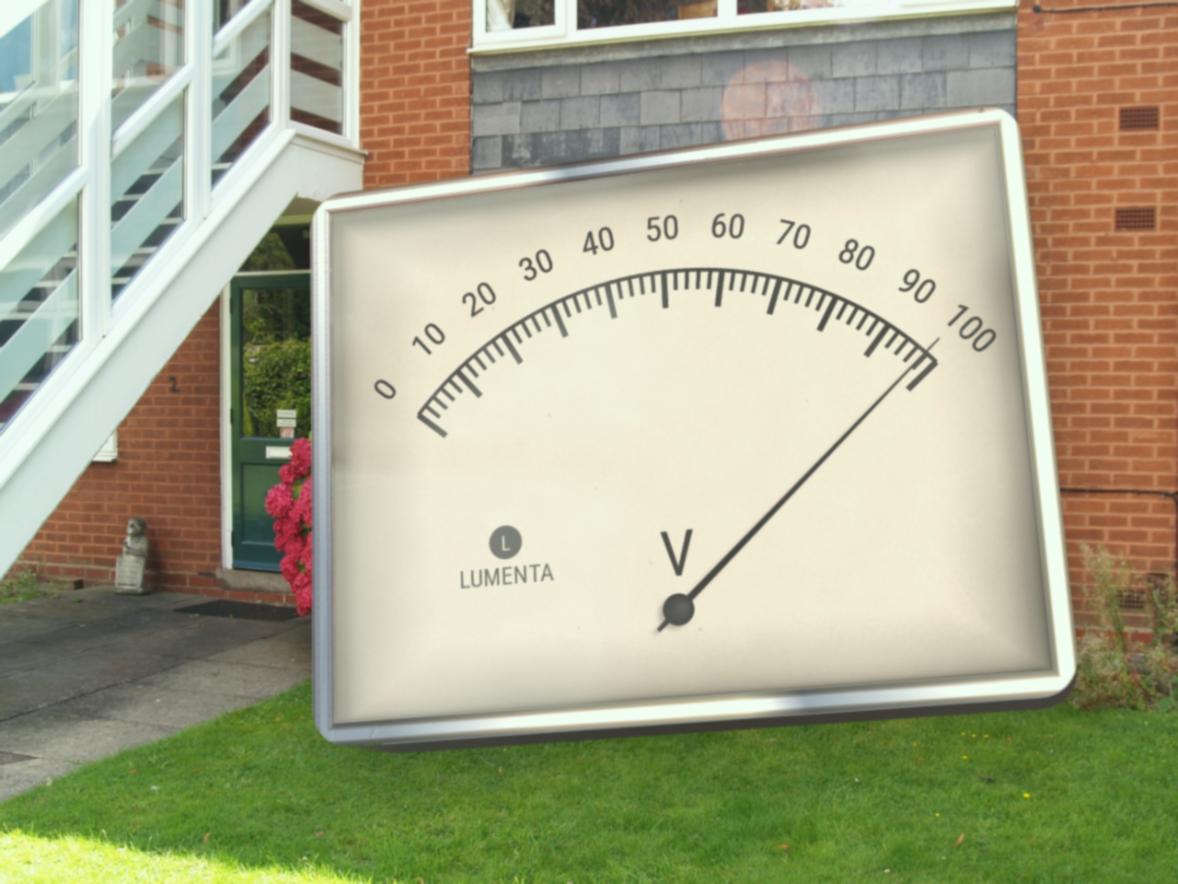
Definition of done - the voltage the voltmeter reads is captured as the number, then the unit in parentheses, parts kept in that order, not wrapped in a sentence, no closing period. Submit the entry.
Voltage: 98 (V)
